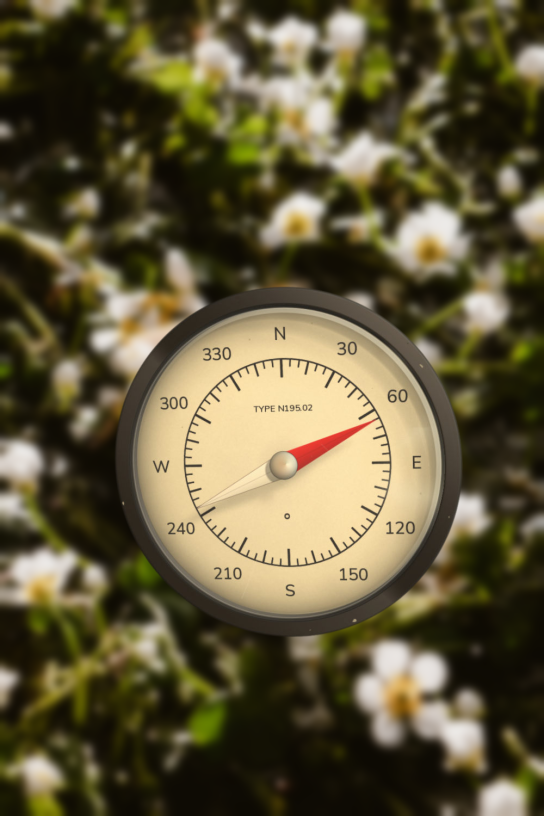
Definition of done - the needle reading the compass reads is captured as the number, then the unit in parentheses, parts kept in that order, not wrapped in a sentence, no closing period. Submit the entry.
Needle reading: 65 (°)
